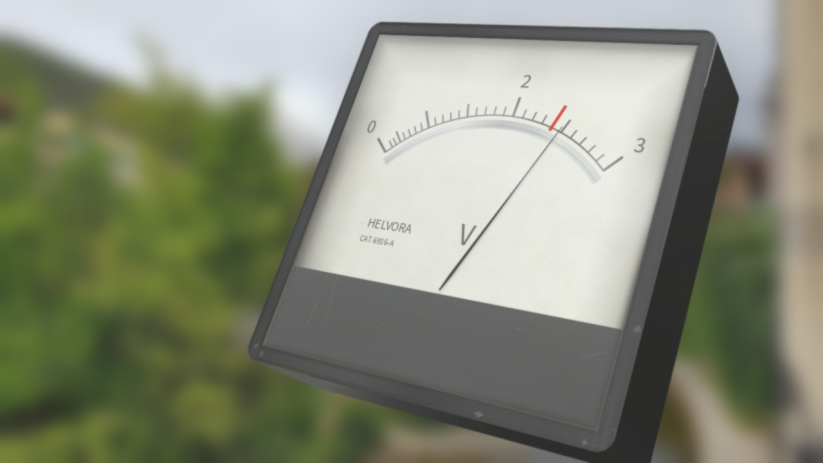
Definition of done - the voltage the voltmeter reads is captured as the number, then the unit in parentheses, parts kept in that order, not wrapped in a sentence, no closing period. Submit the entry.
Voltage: 2.5 (V)
